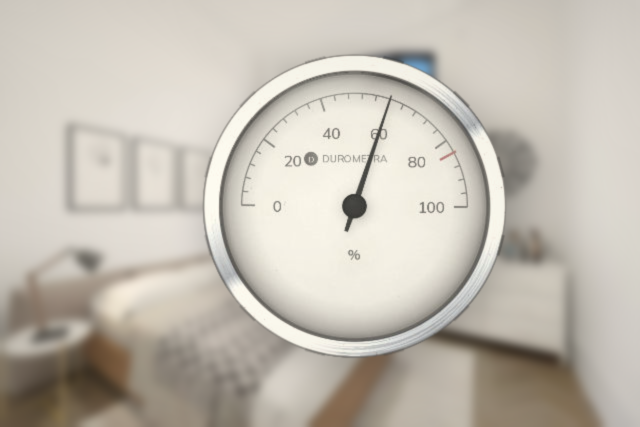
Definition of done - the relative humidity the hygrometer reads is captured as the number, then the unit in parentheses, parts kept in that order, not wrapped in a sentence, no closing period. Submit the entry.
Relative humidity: 60 (%)
